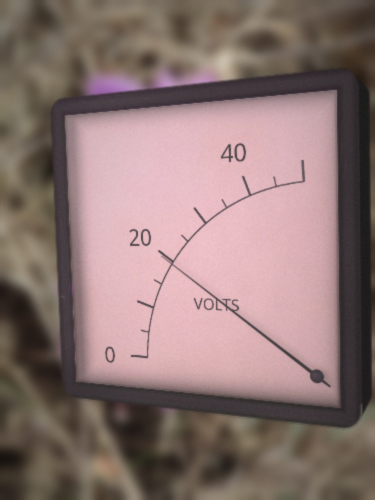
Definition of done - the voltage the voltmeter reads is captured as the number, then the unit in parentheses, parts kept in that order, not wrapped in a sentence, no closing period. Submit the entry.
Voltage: 20 (V)
